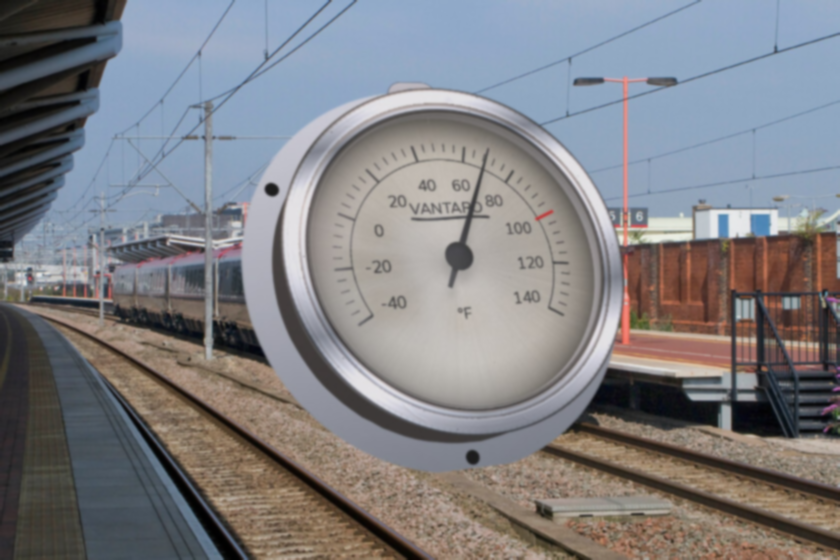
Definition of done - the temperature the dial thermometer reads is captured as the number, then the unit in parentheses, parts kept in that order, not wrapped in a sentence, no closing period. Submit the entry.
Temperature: 68 (°F)
